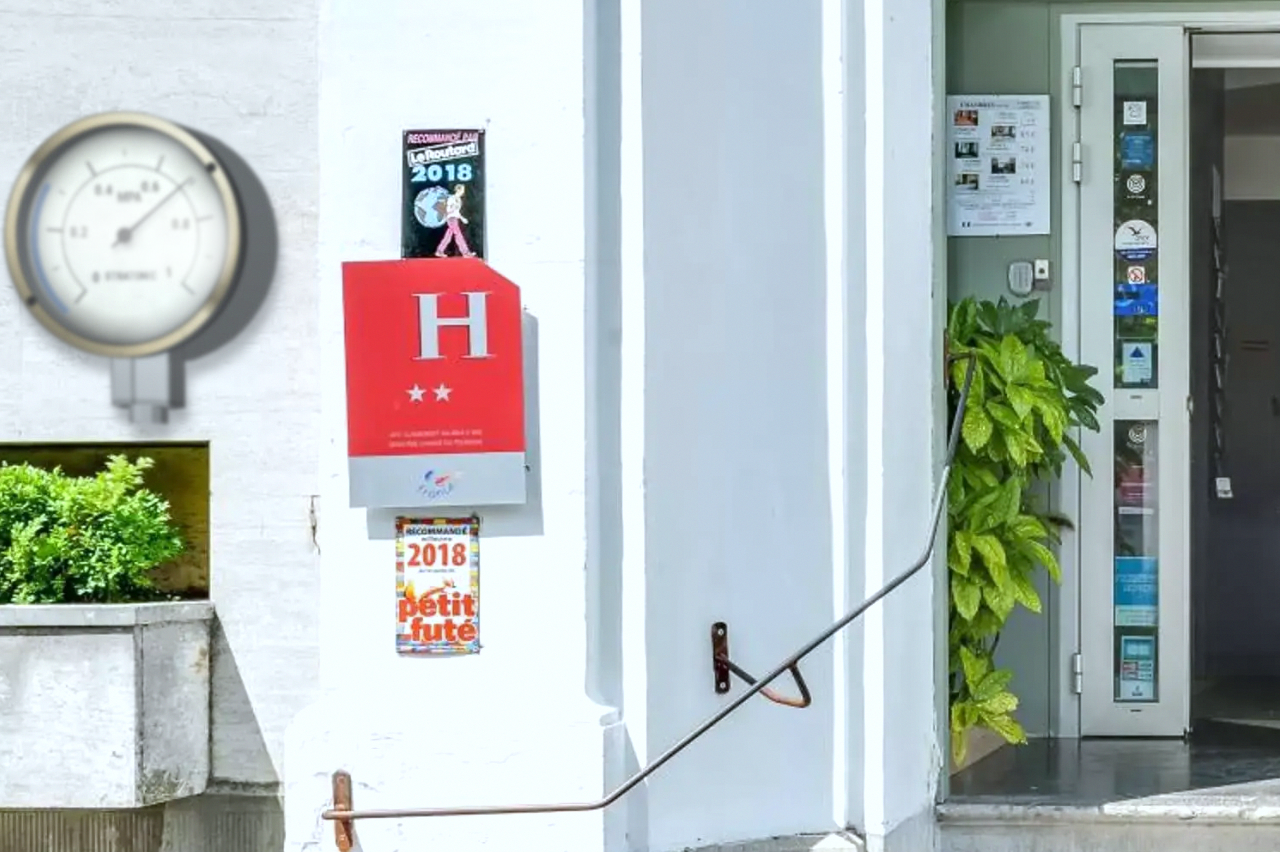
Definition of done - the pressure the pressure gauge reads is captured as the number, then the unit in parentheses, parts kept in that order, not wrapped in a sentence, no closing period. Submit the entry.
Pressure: 0.7 (MPa)
